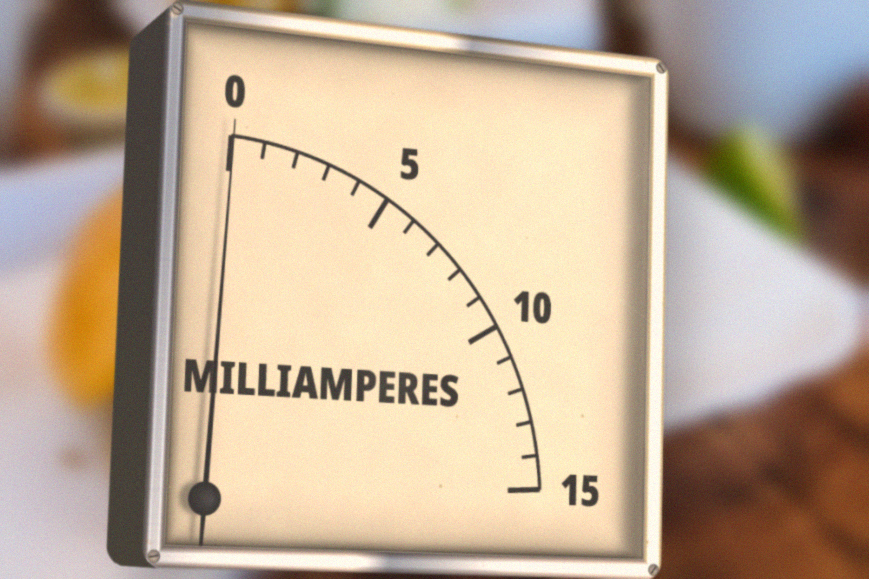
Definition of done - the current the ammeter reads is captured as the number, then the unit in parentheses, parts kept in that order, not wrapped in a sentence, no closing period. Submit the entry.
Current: 0 (mA)
